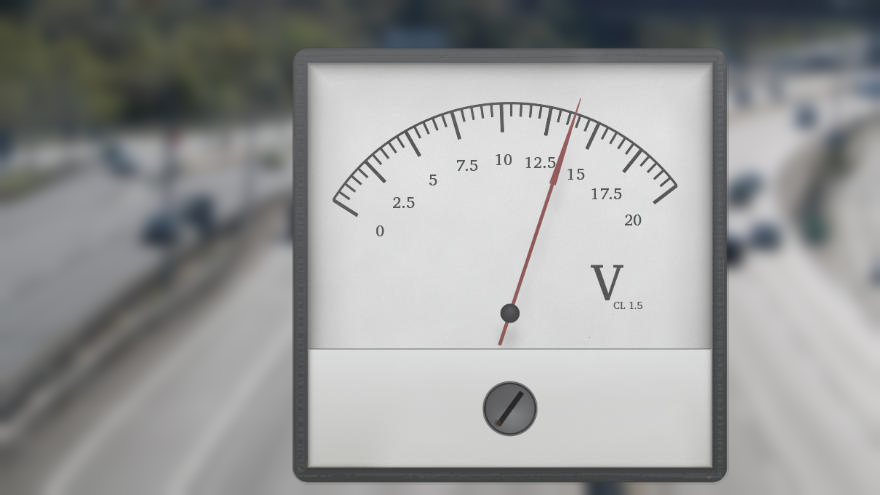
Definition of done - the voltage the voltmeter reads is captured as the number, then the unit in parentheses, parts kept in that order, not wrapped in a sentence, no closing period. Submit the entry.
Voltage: 13.75 (V)
